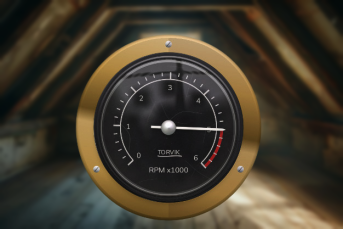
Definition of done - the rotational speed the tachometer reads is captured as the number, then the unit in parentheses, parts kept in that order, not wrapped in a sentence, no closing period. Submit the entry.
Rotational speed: 5000 (rpm)
